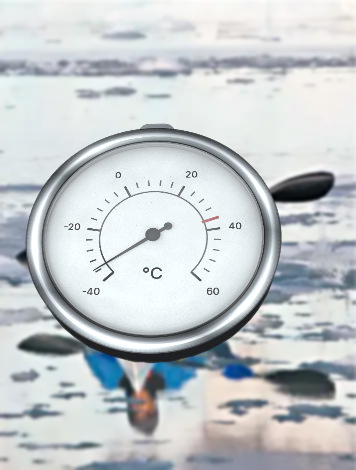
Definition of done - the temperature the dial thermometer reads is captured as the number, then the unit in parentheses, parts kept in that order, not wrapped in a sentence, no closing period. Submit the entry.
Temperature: -36 (°C)
